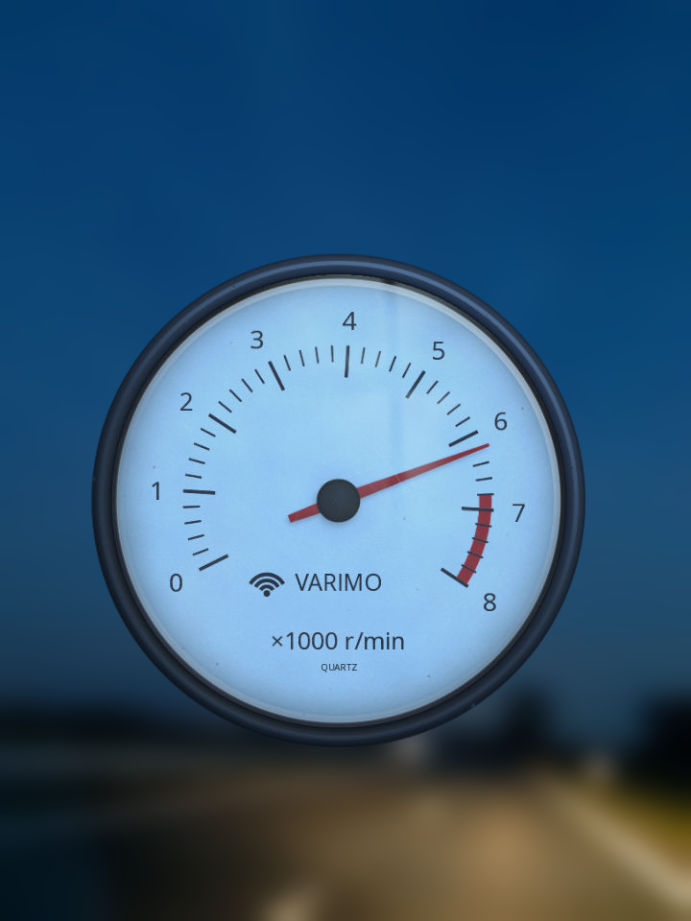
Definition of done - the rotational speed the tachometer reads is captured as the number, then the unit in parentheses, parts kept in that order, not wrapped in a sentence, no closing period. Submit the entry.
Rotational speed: 6200 (rpm)
